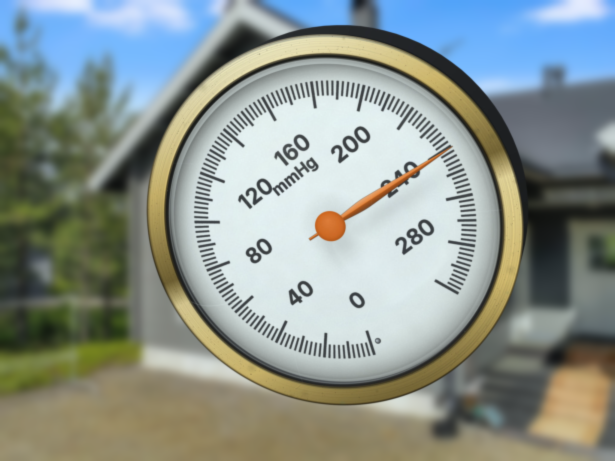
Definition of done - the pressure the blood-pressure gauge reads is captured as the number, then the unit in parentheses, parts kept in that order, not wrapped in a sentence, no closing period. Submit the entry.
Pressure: 240 (mmHg)
